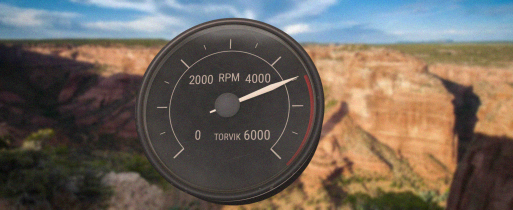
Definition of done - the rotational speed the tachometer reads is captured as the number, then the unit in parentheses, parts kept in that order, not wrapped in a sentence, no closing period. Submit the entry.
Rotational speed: 4500 (rpm)
